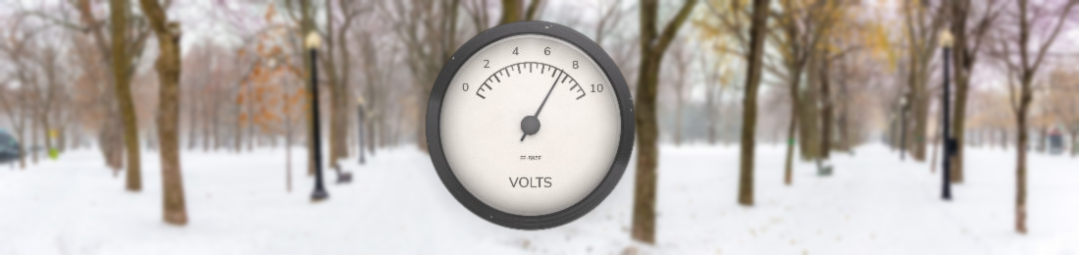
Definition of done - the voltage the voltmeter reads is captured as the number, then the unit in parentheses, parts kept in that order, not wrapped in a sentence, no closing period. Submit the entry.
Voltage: 7.5 (V)
